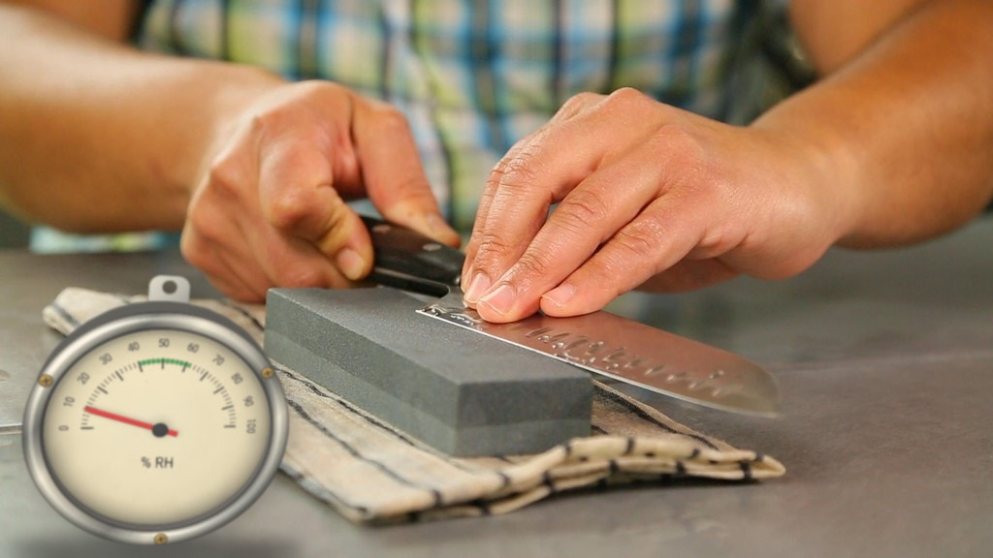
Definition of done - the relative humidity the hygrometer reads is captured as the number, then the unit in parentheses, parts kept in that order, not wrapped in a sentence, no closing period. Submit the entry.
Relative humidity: 10 (%)
